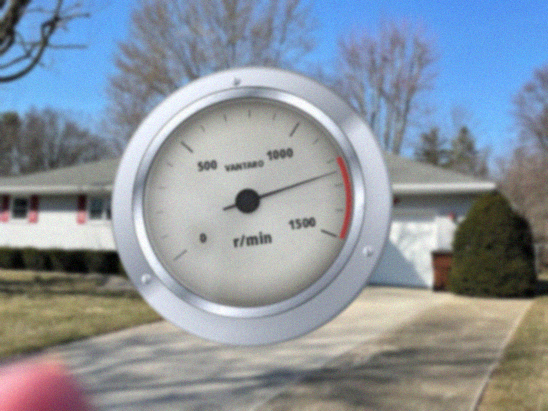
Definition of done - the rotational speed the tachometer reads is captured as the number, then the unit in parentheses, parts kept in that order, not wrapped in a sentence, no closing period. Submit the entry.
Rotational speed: 1250 (rpm)
